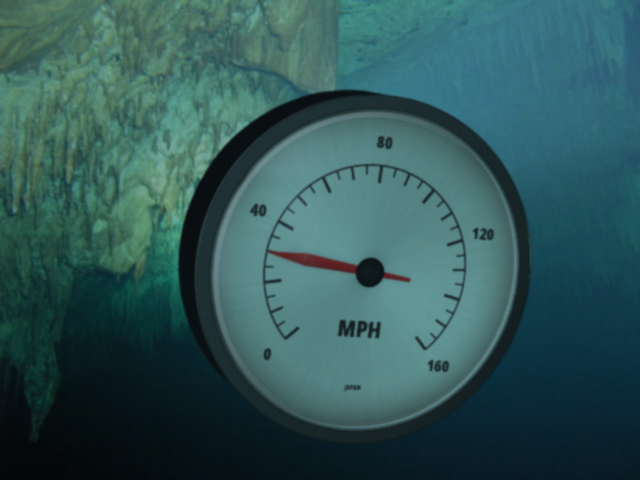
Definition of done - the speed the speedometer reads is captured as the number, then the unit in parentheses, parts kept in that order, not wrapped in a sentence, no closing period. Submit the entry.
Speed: 30 (mph)
